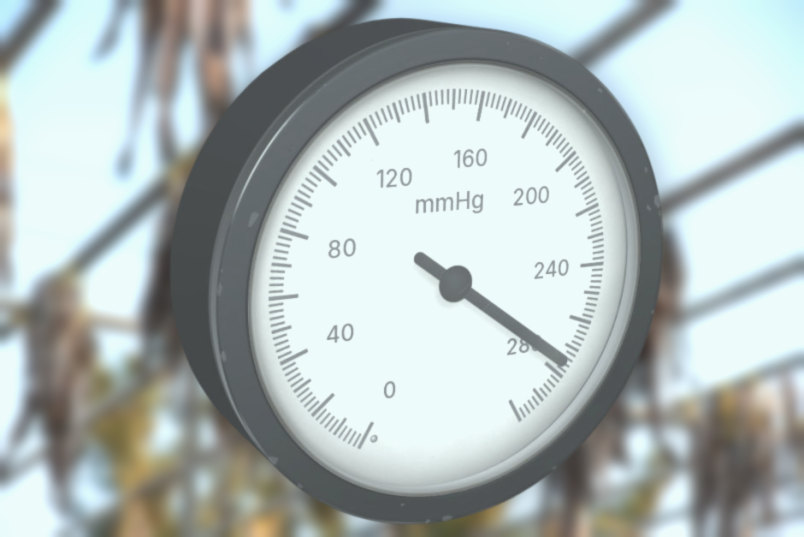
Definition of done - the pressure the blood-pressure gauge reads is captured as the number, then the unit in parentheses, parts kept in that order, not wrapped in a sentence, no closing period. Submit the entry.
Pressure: 276 (mmHg)
